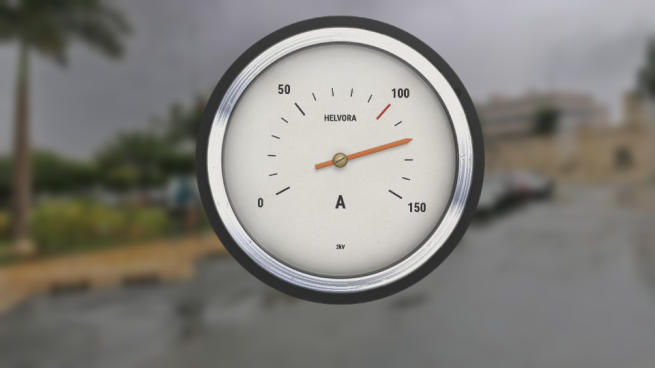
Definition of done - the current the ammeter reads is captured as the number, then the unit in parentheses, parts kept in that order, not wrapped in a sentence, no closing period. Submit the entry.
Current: 120 (A)
